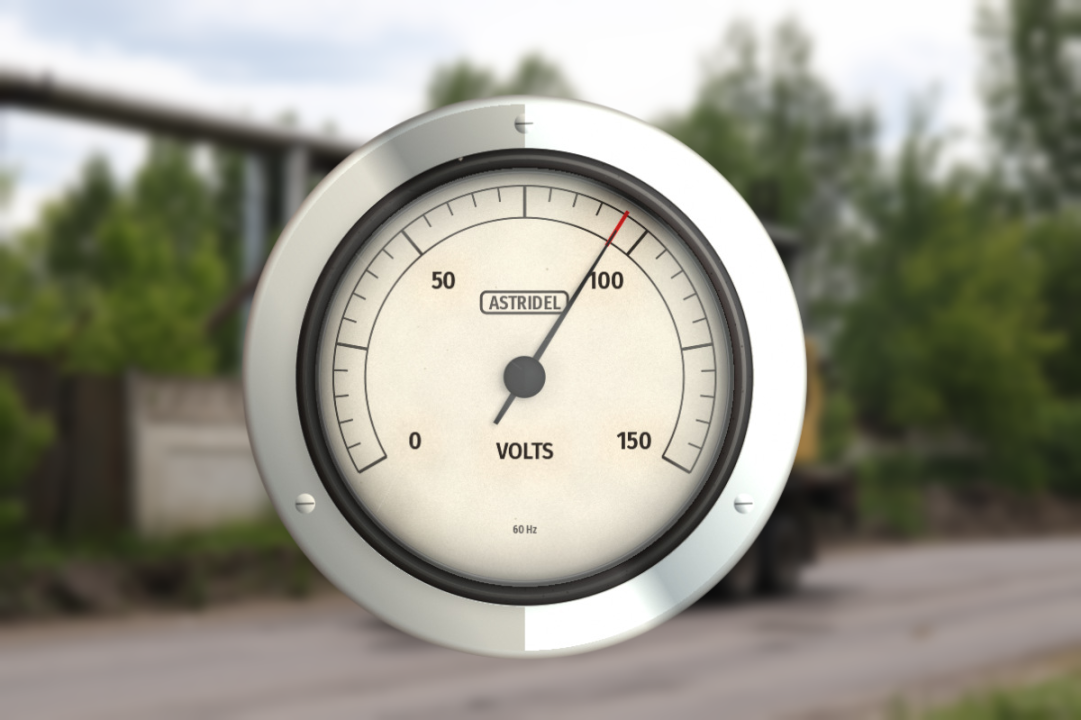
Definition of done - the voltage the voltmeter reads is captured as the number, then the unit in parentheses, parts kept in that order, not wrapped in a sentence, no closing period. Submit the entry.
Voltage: 95 (V)
